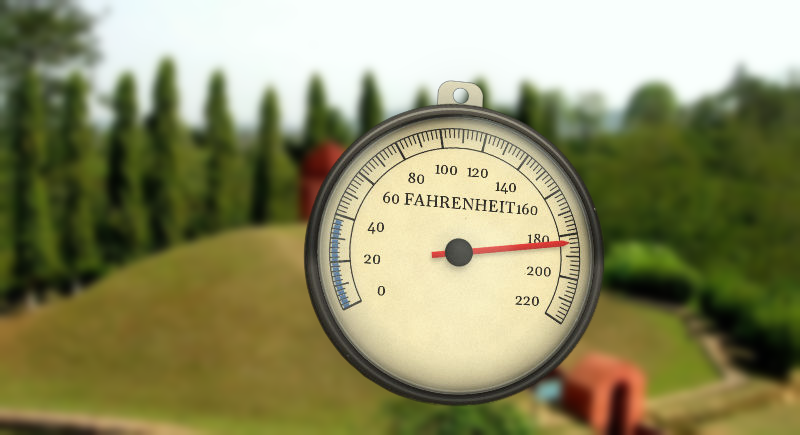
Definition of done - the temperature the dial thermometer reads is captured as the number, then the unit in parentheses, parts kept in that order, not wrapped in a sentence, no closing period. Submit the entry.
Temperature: 184 (°F)
